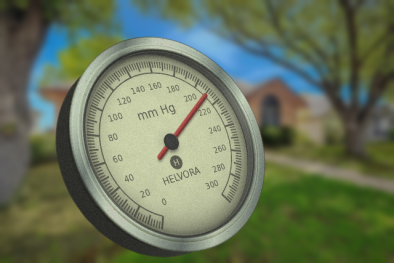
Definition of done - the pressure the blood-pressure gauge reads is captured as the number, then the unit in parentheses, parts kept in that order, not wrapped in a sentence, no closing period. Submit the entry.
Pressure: 210 (mmHg)
